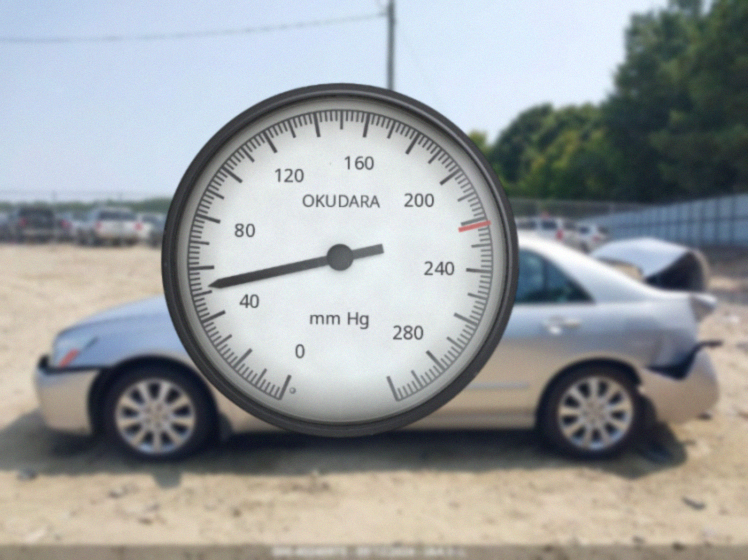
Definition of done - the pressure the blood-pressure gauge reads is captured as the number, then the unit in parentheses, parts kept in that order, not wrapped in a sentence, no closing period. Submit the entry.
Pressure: 52 (mmHg)
